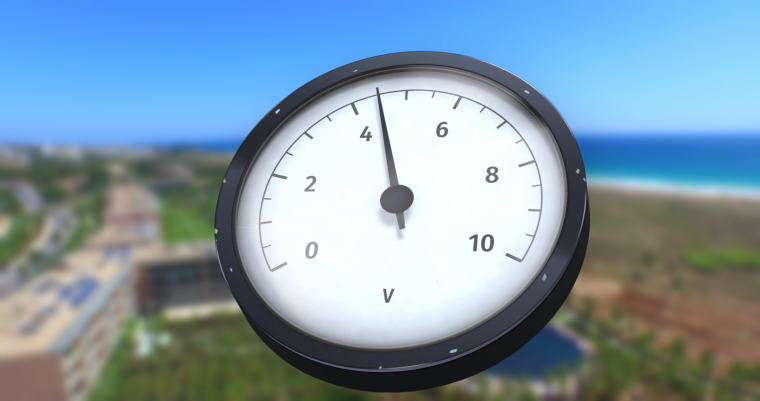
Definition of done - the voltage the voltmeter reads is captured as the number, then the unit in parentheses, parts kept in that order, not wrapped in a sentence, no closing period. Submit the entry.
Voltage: 4.5 (V)
